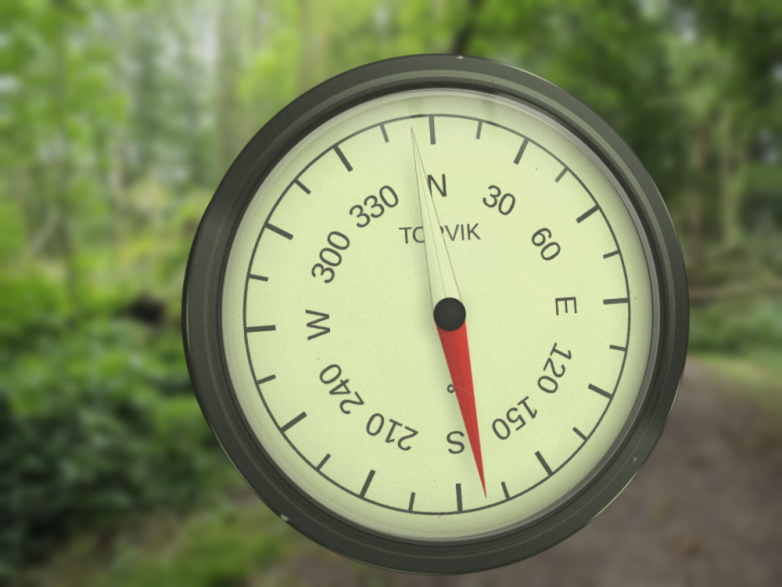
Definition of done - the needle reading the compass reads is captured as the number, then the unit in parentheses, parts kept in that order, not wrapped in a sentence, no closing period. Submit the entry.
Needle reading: 172.5 (°)
